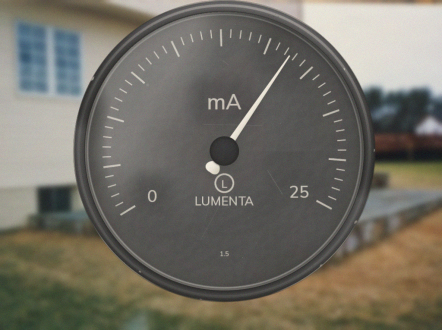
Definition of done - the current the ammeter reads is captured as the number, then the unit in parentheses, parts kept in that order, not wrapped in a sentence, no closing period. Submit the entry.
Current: 16.25 (mA)
